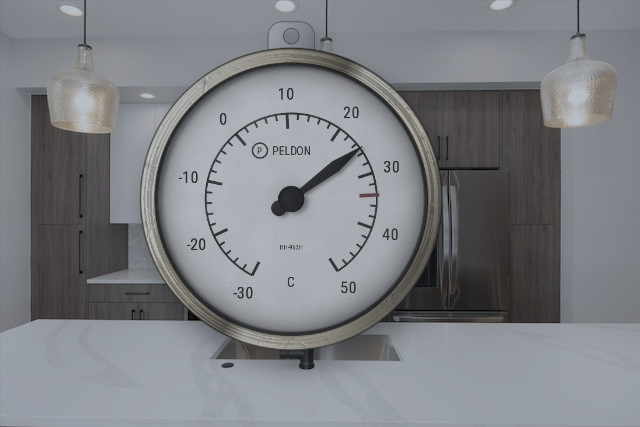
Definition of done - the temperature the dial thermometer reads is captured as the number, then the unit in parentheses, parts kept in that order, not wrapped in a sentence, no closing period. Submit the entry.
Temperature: 25 (°C)
